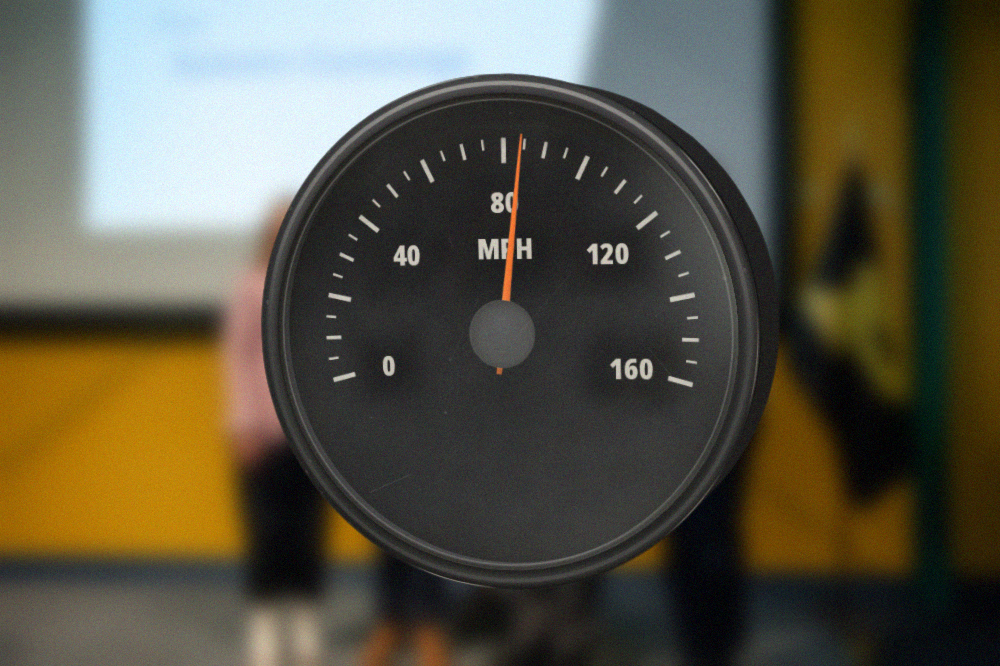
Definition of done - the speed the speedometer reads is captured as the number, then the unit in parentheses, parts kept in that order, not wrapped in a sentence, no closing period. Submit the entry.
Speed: 85 (mph)
